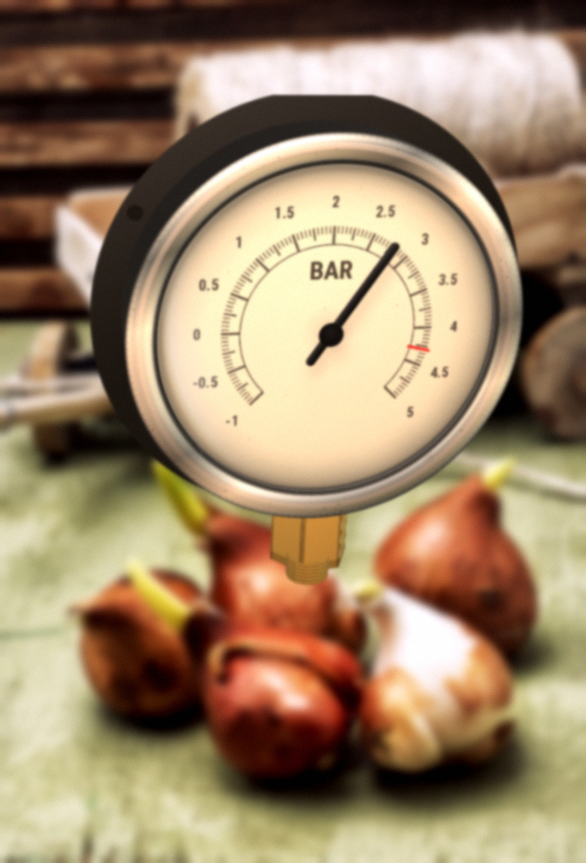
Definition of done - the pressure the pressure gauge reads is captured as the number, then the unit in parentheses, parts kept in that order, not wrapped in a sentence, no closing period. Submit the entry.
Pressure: 2.75 (bar)
